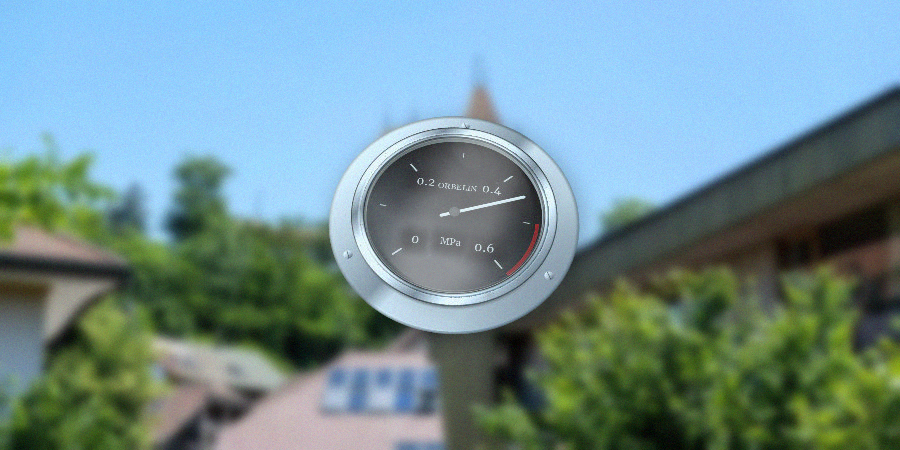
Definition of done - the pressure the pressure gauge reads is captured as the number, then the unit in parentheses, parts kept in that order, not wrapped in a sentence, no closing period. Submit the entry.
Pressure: 0.45 (MPa)
